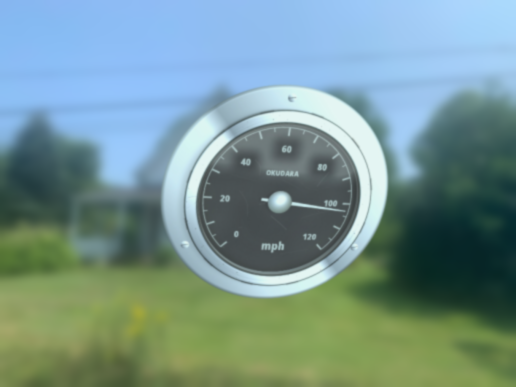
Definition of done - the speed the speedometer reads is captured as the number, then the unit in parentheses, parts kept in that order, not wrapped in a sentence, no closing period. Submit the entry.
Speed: 102.5 (mph)
